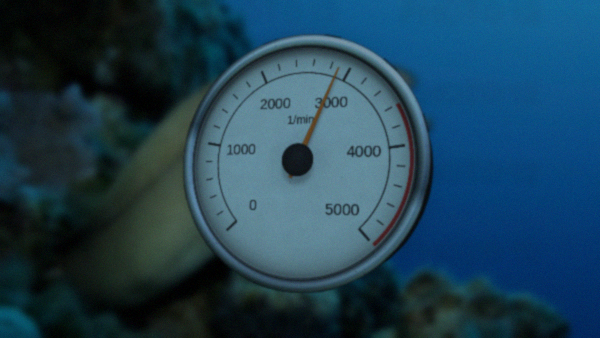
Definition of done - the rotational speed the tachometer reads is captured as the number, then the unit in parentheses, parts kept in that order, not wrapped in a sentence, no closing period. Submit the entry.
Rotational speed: 2900 (rpm)
